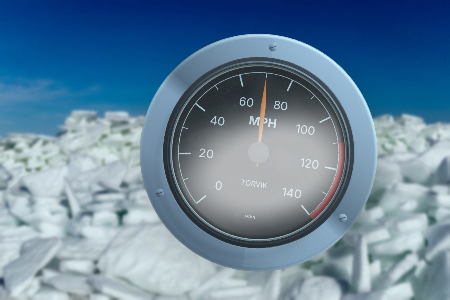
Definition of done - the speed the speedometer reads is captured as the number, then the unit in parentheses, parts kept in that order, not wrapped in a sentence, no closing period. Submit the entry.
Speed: 70 (mph)
